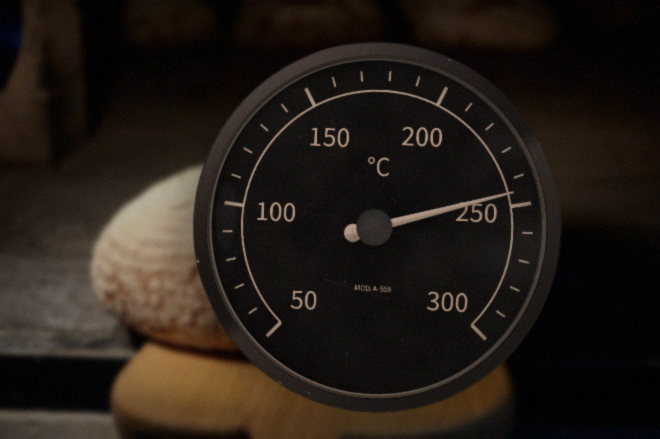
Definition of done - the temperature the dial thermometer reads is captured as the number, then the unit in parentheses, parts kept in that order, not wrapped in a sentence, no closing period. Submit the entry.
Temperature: 245 (°C)
